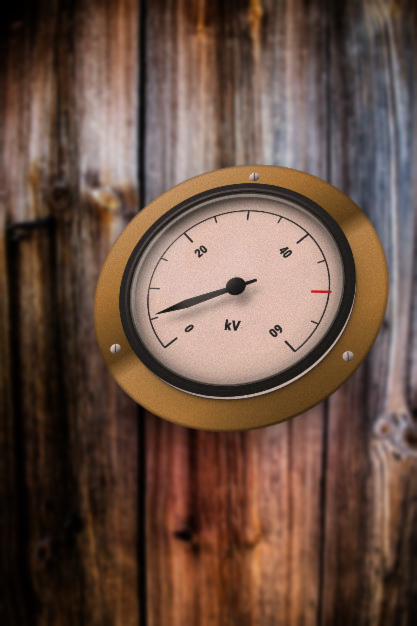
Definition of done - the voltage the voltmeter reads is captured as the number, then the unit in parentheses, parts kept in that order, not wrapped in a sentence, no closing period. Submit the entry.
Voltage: 5 (kV)
